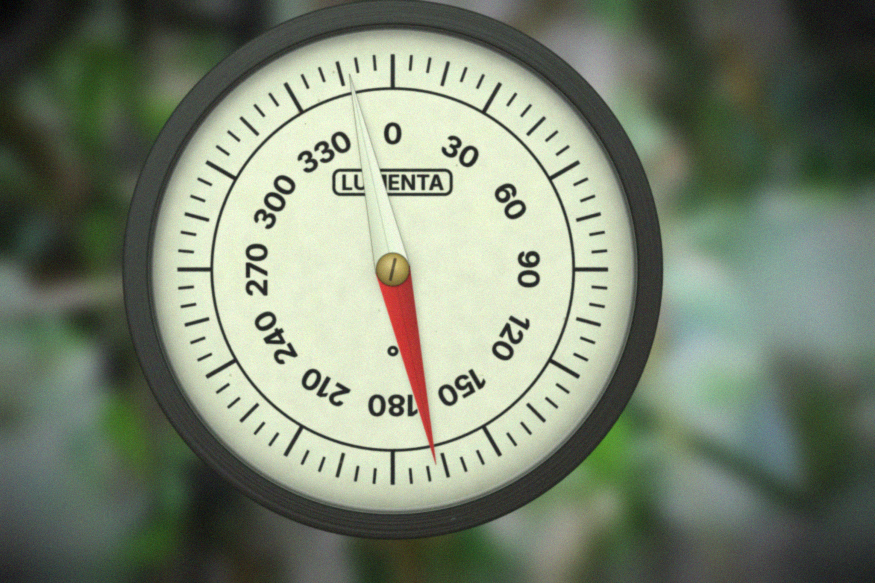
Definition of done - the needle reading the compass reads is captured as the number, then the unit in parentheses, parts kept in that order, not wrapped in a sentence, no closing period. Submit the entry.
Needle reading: 167.5 (°)
